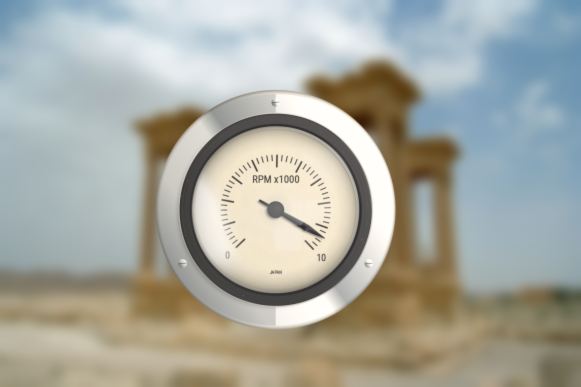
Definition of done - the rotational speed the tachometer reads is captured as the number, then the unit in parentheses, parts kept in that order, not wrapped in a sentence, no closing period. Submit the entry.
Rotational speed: 9400 (rpm)
